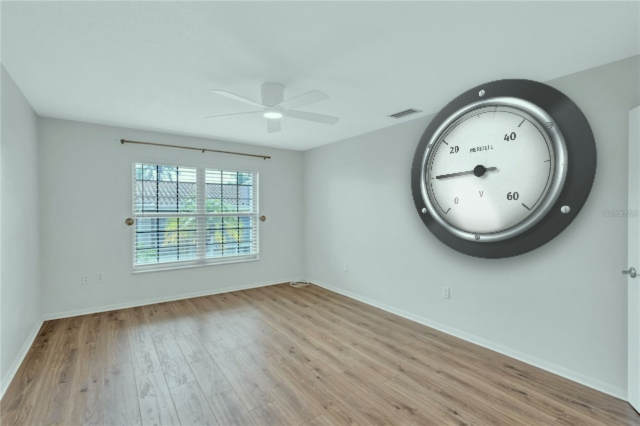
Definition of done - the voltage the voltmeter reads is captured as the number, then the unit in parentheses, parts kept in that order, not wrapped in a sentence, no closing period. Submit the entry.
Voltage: 10 (V)
